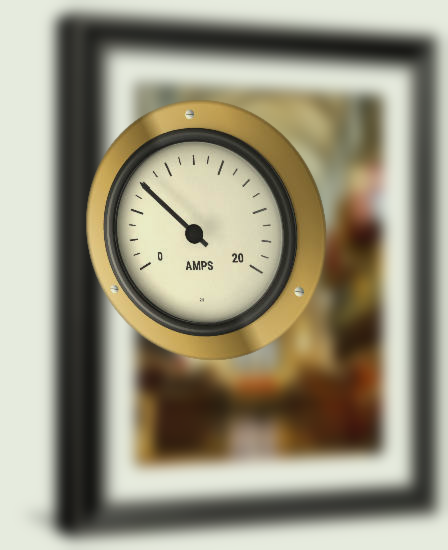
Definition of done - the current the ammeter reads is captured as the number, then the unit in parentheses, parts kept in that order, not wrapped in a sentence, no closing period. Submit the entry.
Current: 6 (A)
